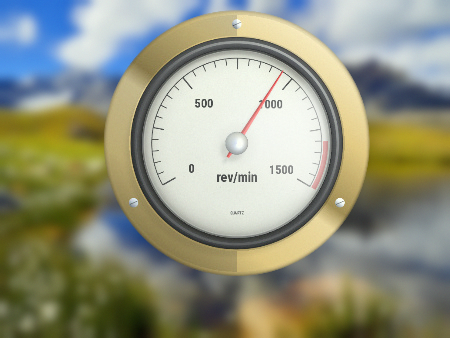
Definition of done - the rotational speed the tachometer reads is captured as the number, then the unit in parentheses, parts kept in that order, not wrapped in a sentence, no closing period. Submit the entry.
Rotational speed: 950 (rpm)
